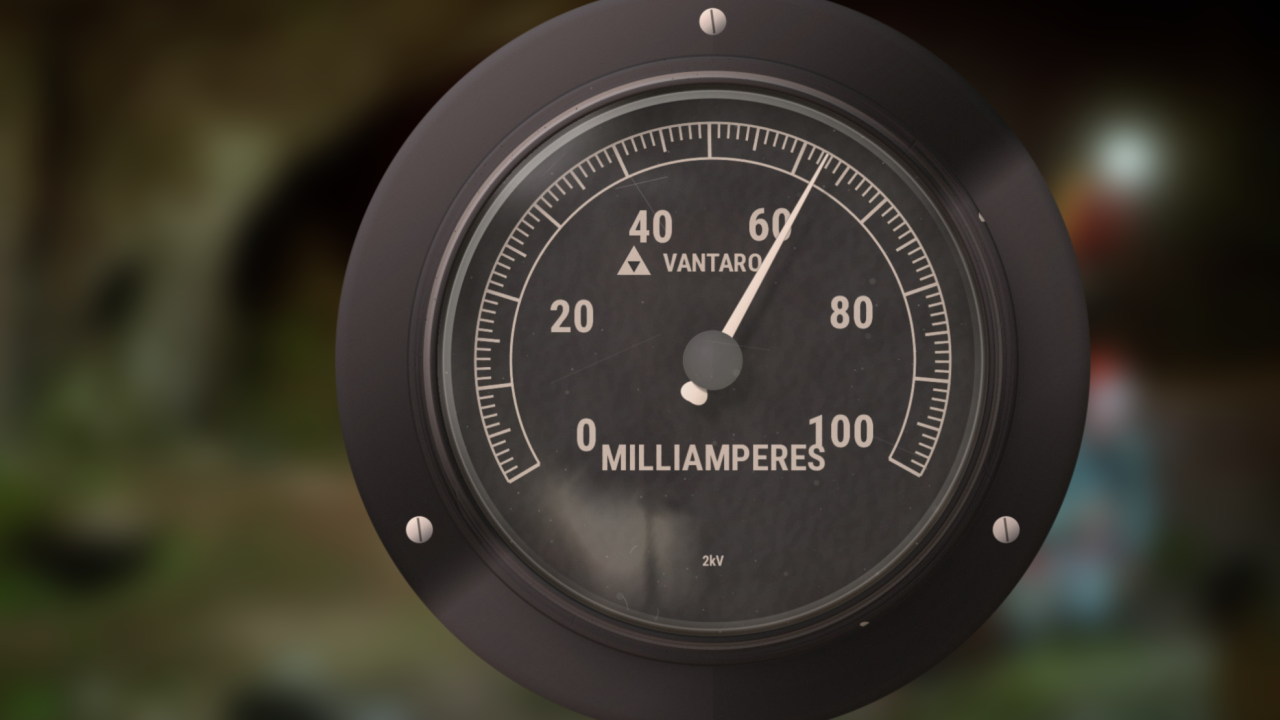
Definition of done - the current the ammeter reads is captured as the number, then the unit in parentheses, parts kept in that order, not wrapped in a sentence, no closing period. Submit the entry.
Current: 62.5 (mA)
